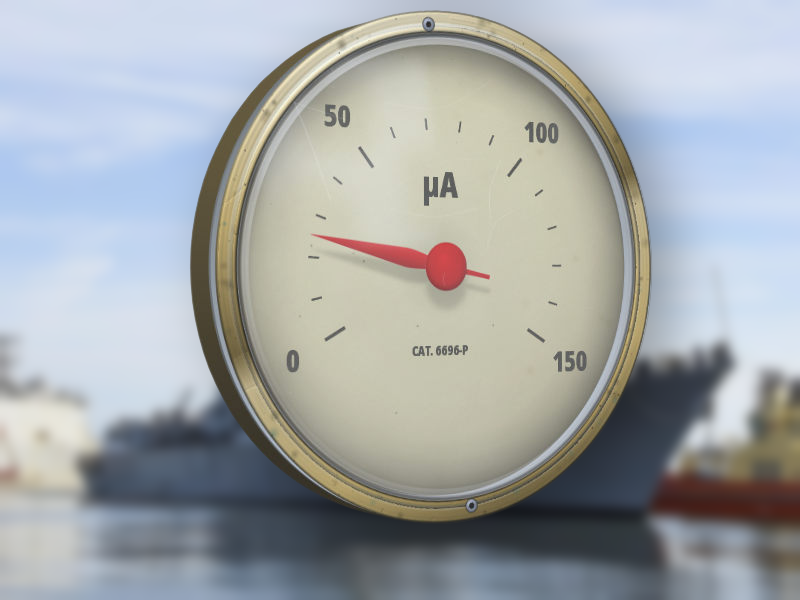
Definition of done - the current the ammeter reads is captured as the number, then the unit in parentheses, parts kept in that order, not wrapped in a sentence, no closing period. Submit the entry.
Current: 25 (µA)
